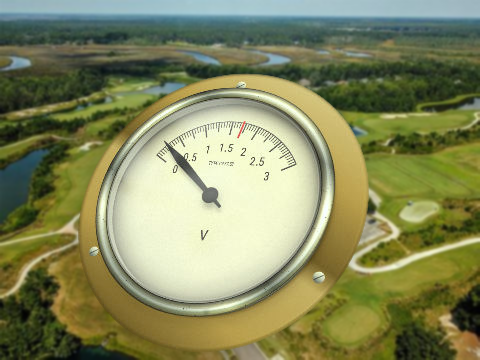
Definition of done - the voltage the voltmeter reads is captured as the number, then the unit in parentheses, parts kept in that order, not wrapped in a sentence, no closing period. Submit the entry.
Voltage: 0.25 (V)
